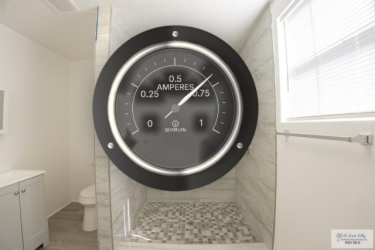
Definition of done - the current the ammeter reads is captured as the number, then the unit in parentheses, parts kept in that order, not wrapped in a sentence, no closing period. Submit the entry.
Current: 0.7 (A)
